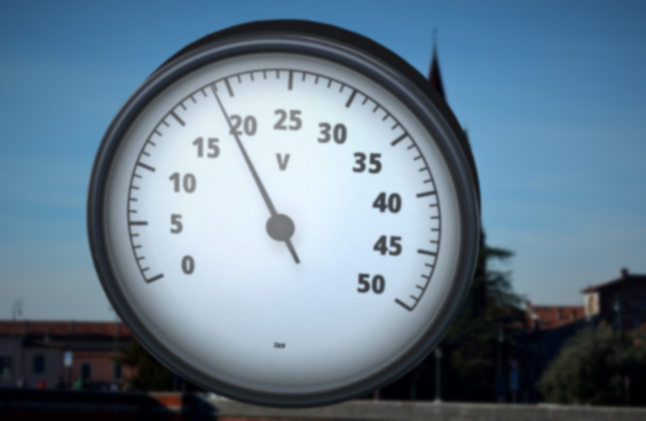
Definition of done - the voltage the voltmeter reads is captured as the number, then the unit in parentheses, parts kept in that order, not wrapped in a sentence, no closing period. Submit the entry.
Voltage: 19 (V)
